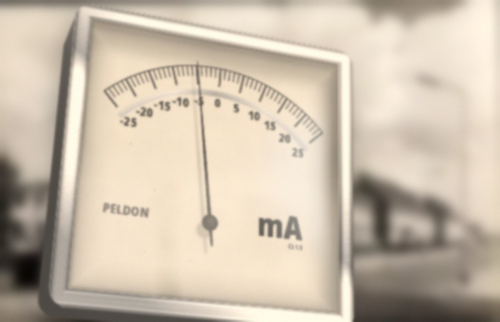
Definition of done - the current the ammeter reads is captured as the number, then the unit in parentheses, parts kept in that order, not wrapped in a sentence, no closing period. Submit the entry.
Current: -5 (mA)
